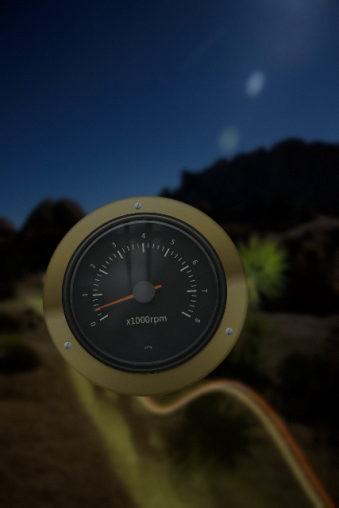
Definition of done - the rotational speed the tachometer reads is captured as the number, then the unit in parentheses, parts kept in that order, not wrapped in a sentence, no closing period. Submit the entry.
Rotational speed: 400 (rpm)
